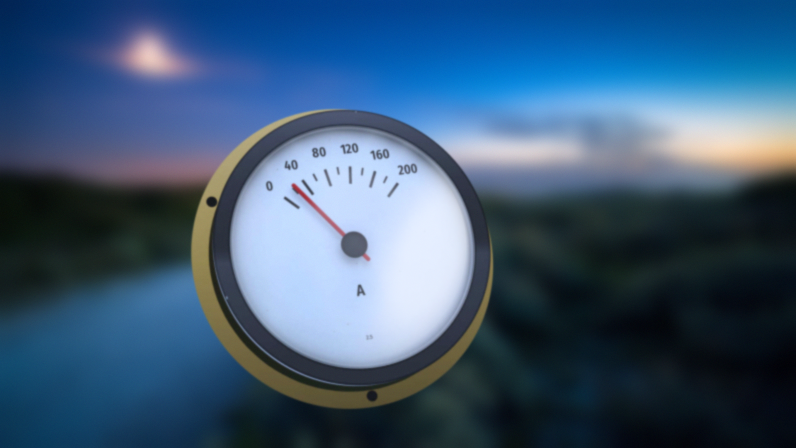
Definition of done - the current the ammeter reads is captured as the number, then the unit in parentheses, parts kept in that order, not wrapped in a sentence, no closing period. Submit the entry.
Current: 20 (A)
